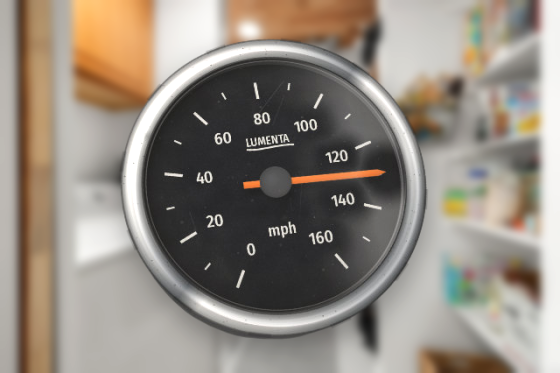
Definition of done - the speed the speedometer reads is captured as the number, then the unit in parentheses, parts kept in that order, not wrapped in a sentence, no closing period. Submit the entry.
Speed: 130 (mph)
